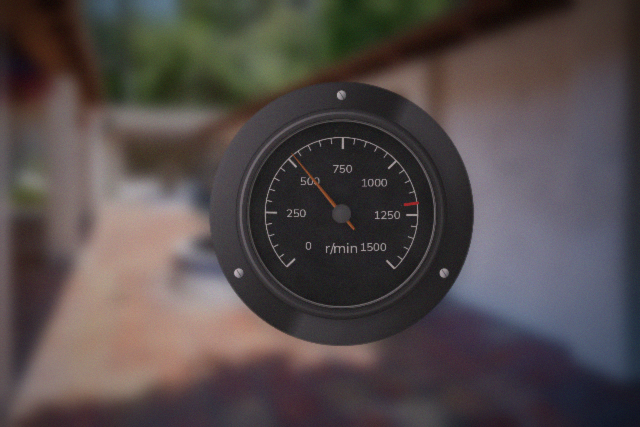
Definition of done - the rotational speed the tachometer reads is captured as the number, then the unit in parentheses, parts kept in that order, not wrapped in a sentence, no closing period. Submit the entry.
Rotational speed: 525 (rpm)
